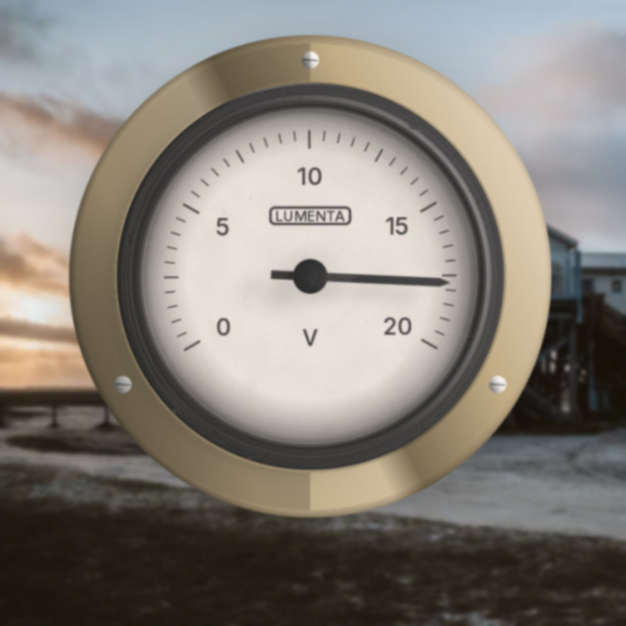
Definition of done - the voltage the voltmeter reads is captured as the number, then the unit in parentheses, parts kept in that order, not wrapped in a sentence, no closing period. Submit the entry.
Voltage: 17.75 (V)
